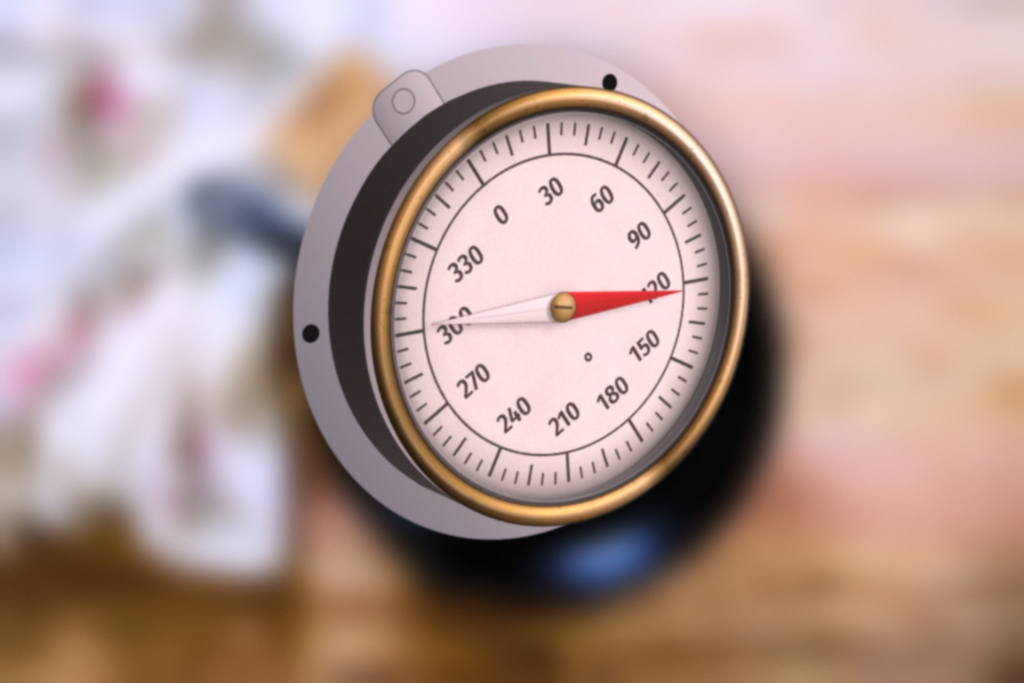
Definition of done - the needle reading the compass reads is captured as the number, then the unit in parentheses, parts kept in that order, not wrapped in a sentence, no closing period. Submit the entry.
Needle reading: 122.5 (°)
